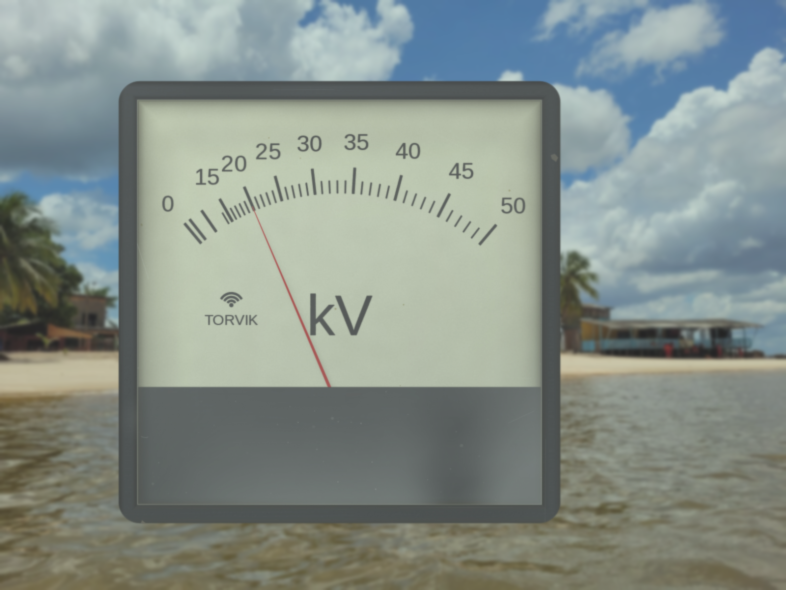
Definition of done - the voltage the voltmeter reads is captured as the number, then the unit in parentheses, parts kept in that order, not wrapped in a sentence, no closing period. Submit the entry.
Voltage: 20 (kV)
